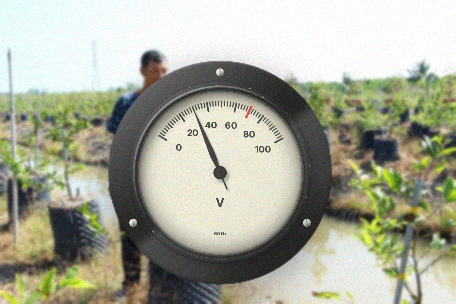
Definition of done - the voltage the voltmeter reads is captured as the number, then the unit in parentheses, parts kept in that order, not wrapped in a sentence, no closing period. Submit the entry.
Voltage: 30 (V)
